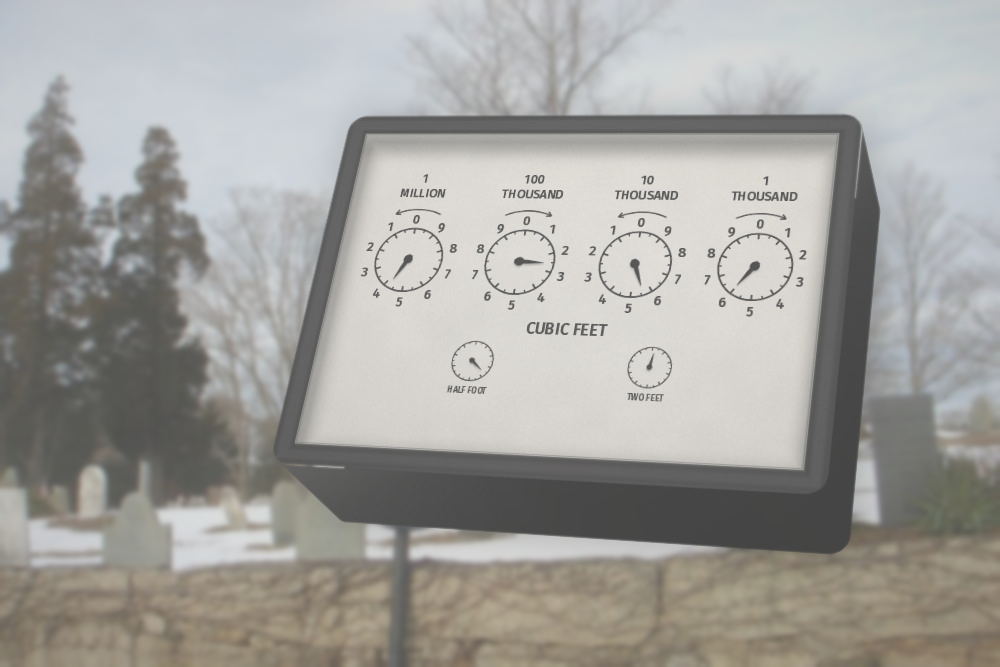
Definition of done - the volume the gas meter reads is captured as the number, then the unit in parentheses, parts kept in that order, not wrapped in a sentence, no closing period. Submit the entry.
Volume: 425600 (ft³)
